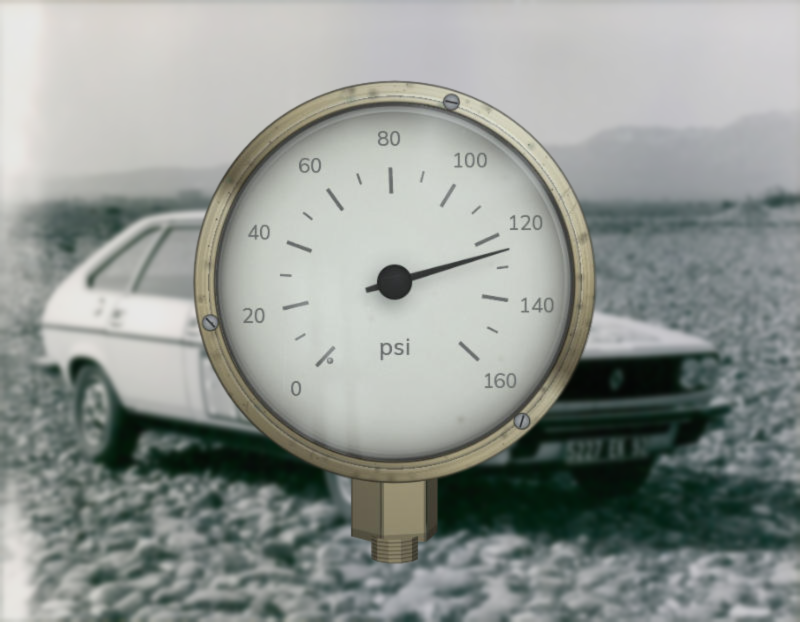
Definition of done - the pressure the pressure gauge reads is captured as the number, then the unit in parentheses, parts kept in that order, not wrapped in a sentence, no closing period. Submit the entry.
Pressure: 125 (psi)
